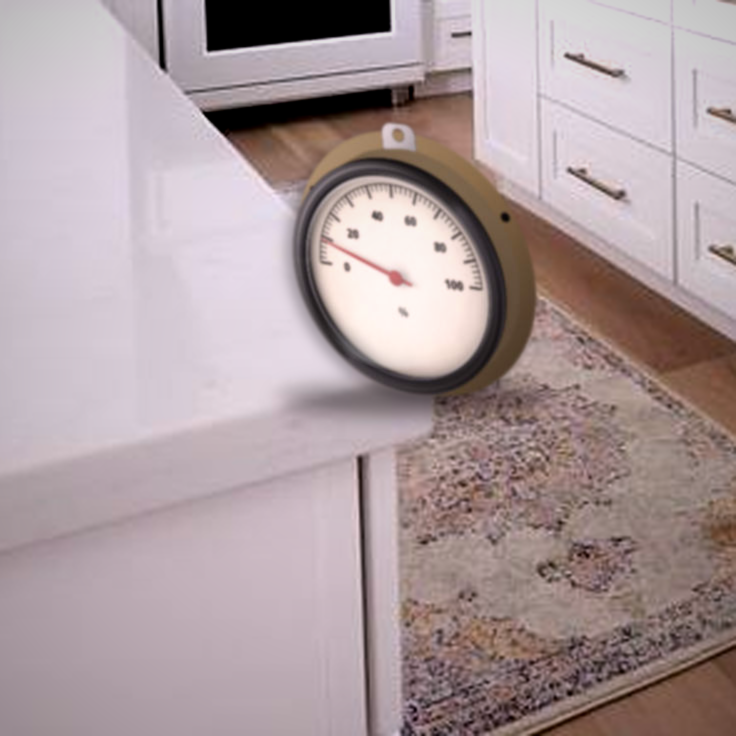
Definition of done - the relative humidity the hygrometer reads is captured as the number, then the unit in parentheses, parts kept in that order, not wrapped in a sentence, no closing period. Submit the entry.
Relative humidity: 10 (%)
